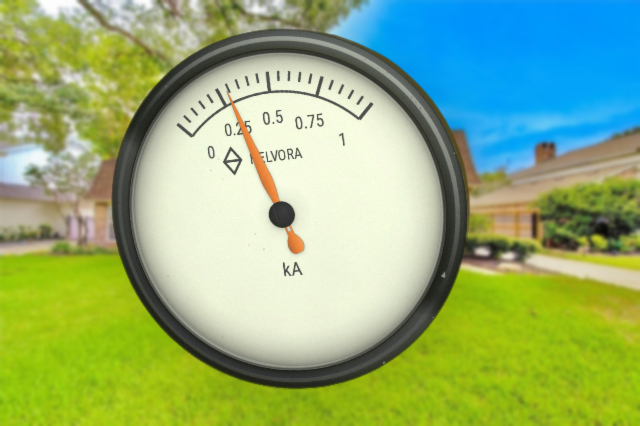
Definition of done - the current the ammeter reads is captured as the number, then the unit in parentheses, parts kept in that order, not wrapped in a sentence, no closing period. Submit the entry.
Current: 0.3 (kA)
